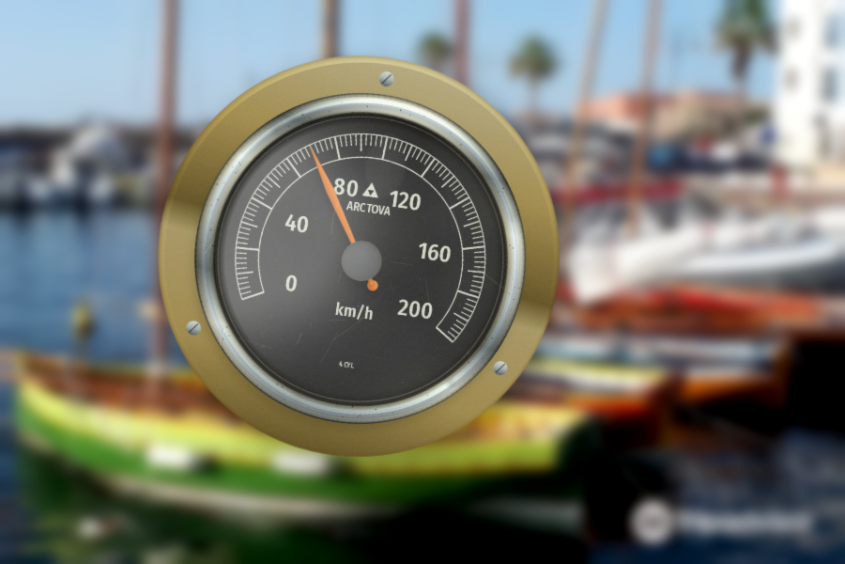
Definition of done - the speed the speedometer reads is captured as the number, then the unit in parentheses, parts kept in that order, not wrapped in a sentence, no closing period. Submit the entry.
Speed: 70 (km/h)
